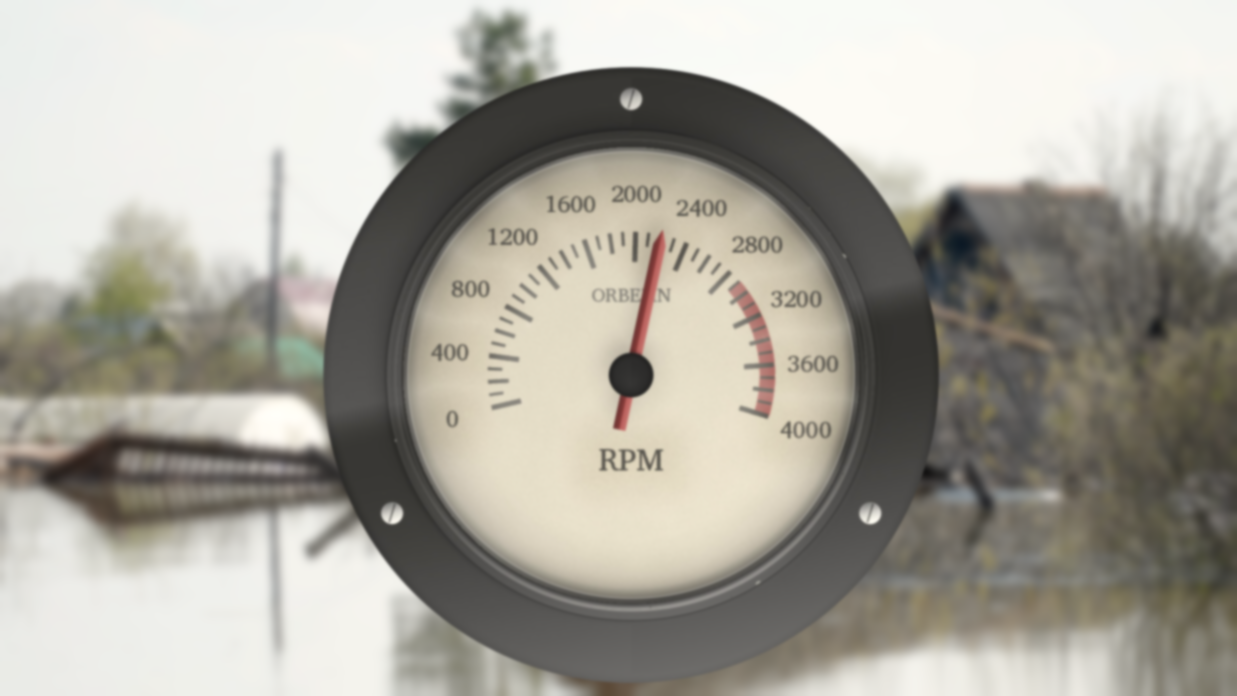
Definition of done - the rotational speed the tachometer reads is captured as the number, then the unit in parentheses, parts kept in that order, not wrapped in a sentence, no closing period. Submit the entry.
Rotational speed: 2200 (rpm)
